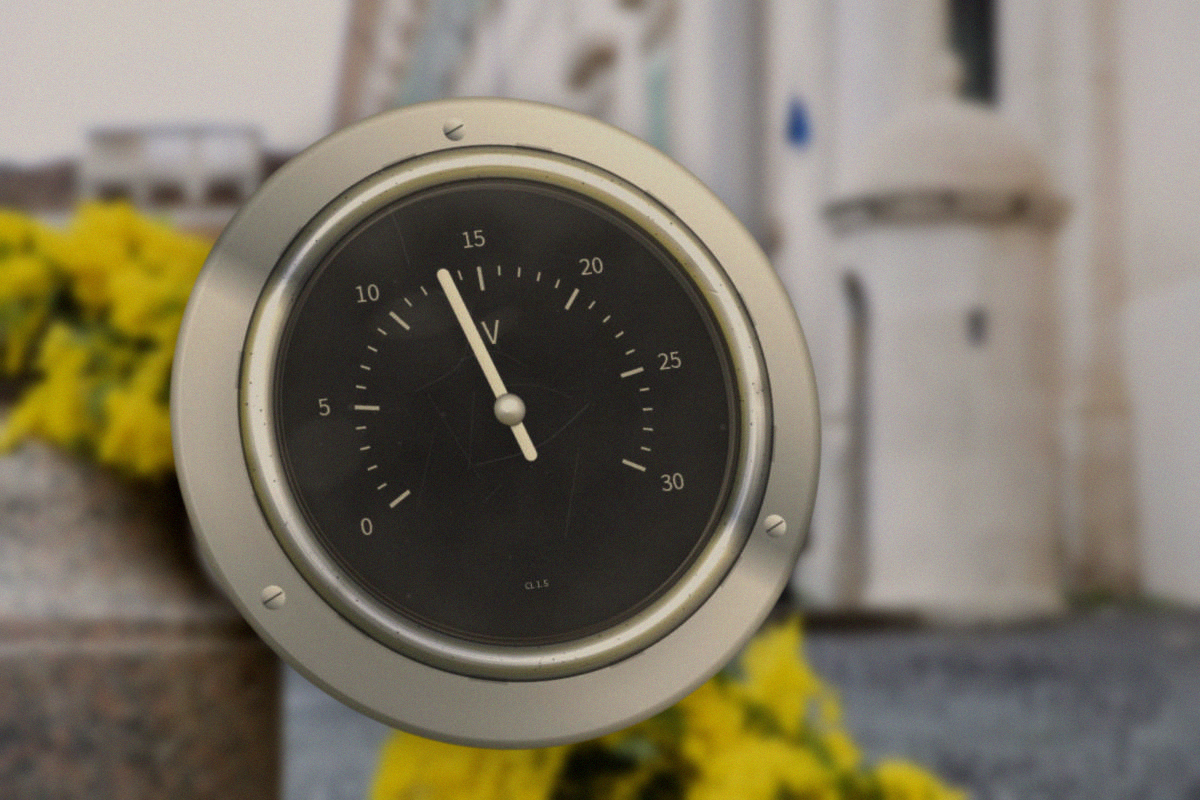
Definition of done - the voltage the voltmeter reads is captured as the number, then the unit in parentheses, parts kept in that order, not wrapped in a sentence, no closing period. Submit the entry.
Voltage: 13 (V)
